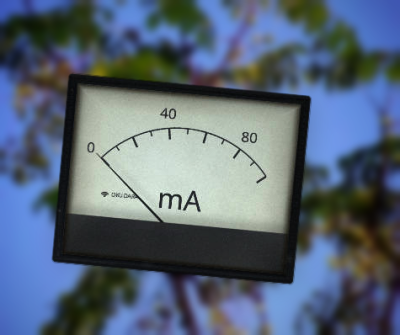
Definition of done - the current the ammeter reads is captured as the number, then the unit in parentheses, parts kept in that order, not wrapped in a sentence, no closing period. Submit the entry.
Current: 0 (mA)
